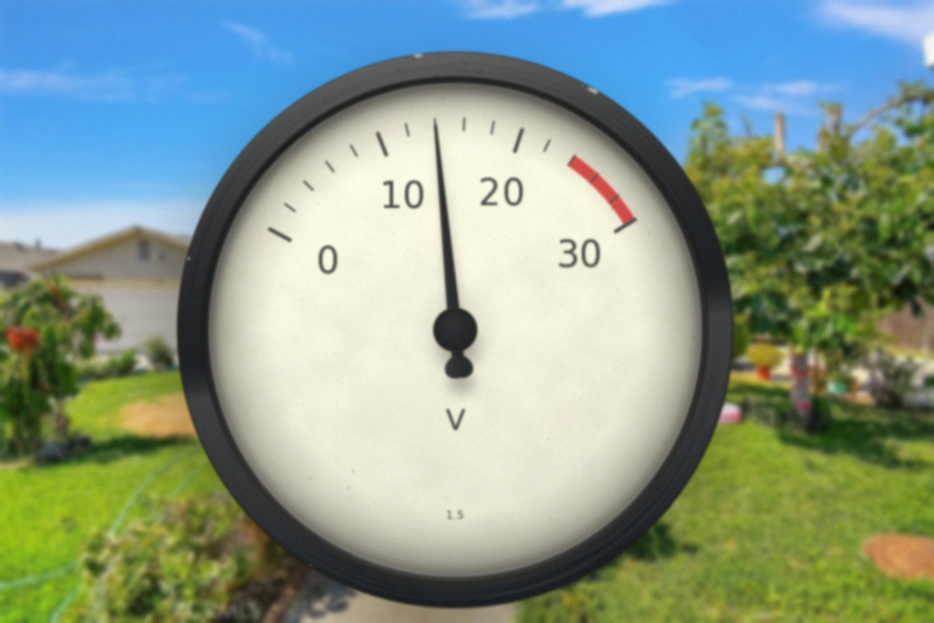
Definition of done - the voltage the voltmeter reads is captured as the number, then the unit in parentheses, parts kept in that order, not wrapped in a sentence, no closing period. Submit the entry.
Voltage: 14 (V)
